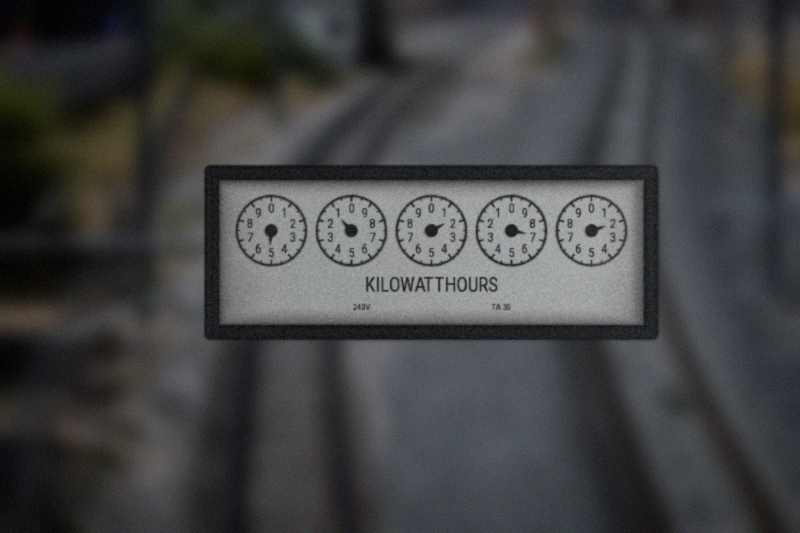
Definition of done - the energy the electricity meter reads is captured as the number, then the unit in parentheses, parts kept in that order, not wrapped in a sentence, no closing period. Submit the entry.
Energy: 51172 (kWh)
